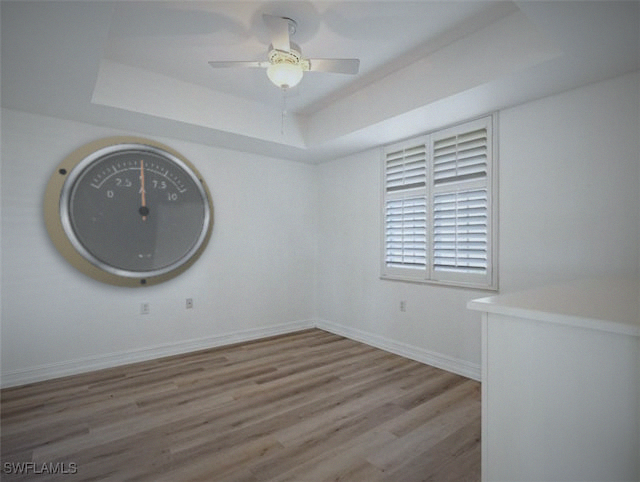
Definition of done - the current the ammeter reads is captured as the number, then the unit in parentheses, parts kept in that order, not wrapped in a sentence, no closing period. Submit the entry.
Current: 5 (A)
